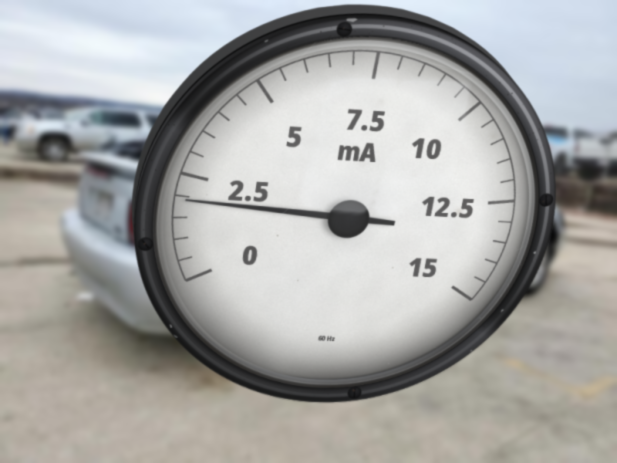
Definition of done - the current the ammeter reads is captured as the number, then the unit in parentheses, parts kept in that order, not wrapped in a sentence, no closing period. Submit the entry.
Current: 2 (mA)
